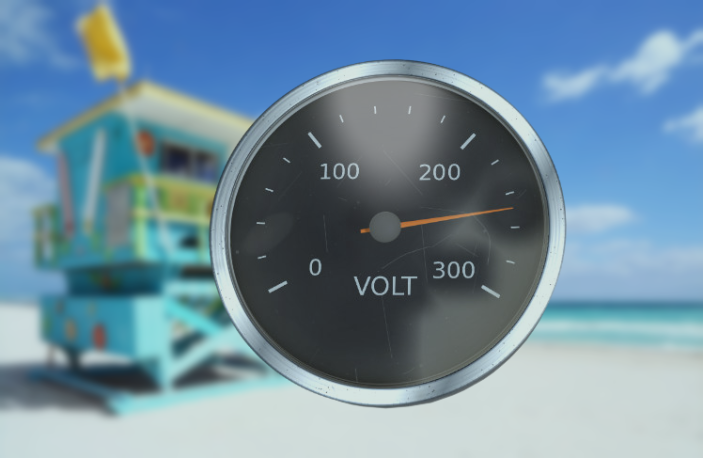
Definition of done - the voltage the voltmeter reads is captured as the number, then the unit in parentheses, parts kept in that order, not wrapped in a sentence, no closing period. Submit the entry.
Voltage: 250 (V)
